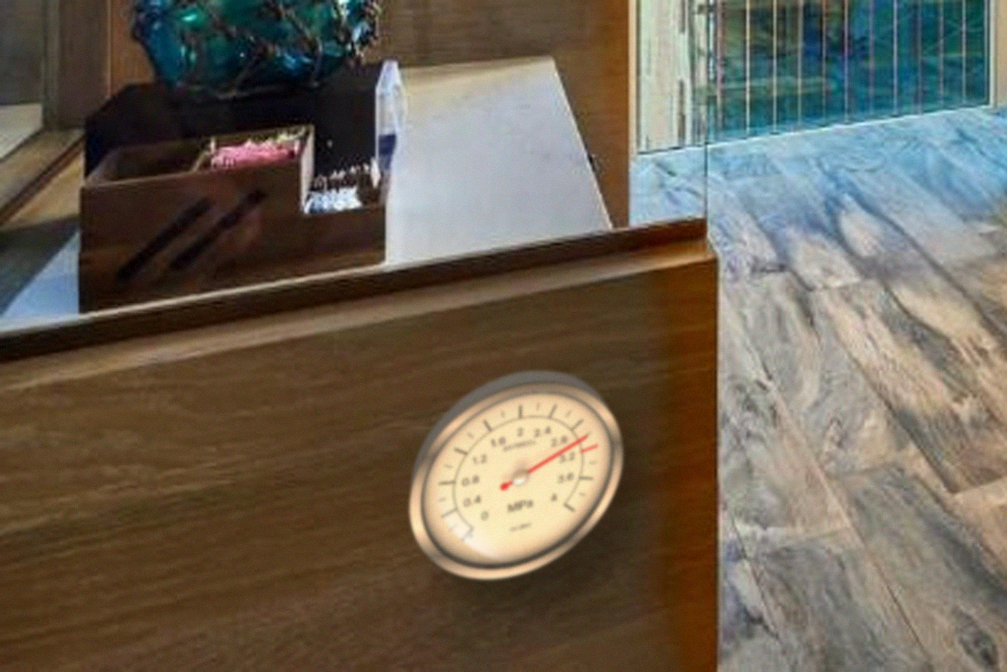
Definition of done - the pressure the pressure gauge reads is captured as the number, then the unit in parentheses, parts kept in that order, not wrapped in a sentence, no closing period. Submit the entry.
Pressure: 3 (MPa)
